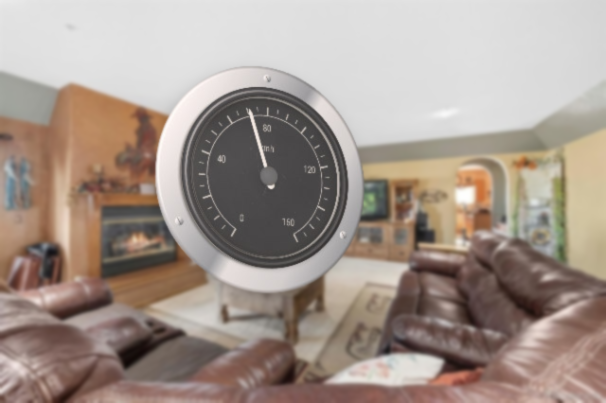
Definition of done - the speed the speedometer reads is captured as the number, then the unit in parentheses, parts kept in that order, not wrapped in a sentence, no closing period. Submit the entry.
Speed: 70 (km/h)
